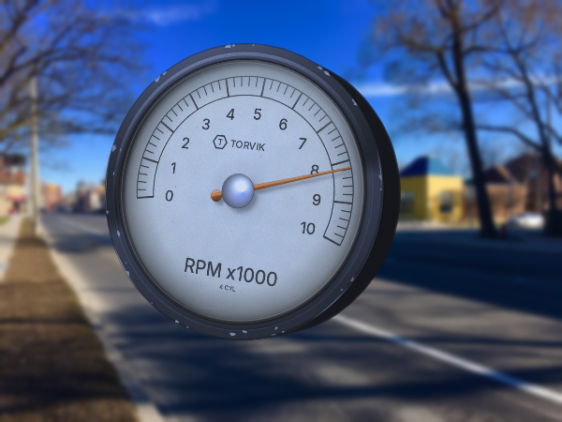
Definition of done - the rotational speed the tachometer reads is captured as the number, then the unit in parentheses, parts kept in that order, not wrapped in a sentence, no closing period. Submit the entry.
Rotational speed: 8200 (rpm)
